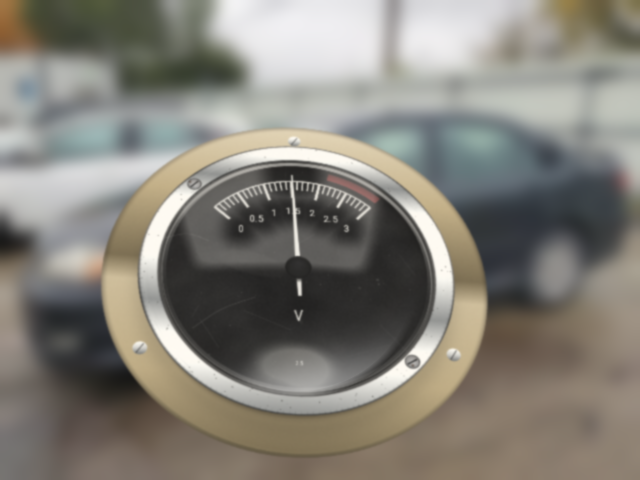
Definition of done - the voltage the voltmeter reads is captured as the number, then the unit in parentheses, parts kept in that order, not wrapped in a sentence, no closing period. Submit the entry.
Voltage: 1.5 (V)
